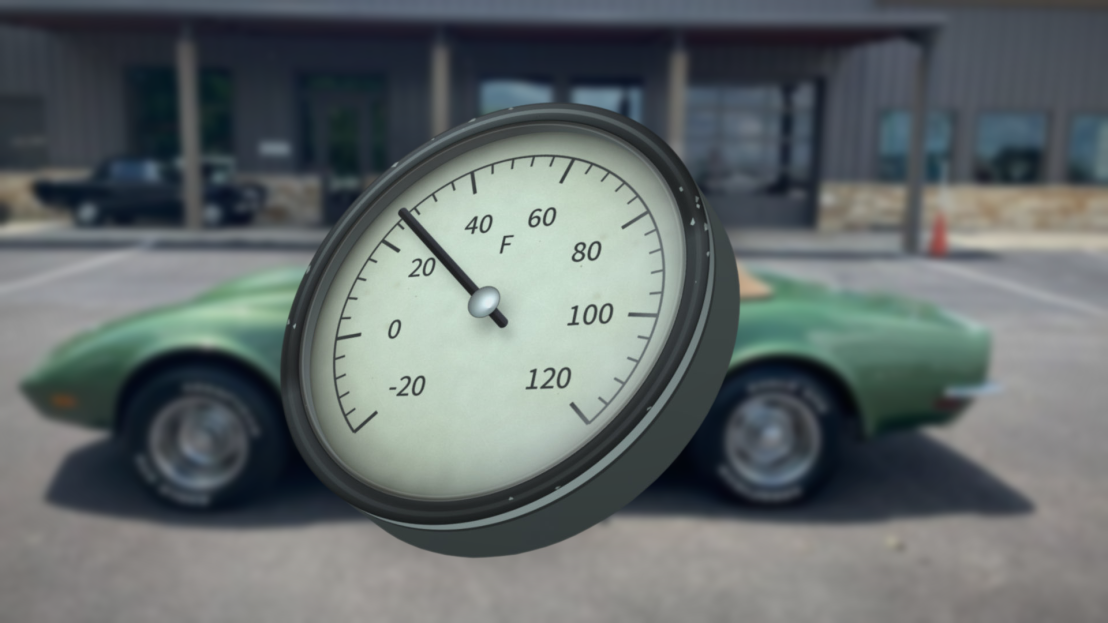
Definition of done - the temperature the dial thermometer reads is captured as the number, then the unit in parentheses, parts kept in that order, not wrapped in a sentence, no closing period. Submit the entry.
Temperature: 26 (°F)
